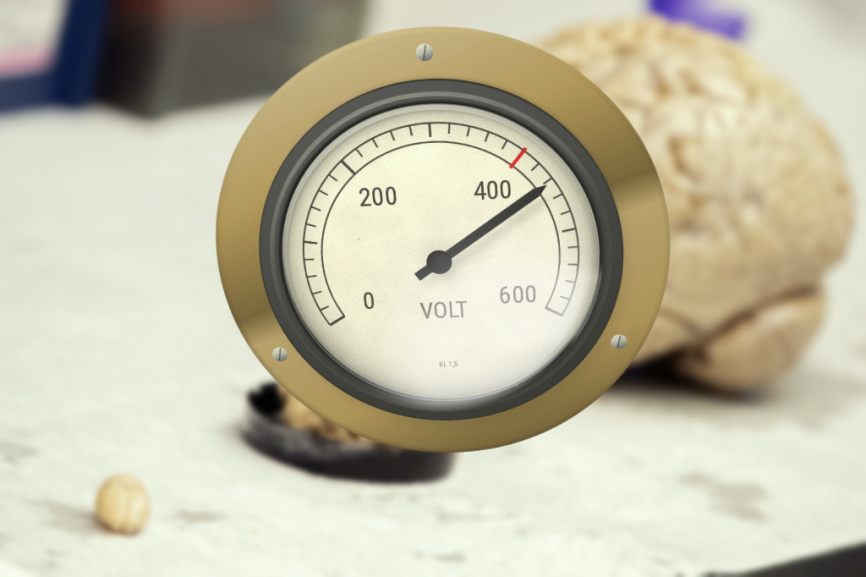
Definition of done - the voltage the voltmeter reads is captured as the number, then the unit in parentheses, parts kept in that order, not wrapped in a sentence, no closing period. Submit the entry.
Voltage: 440 (V)
